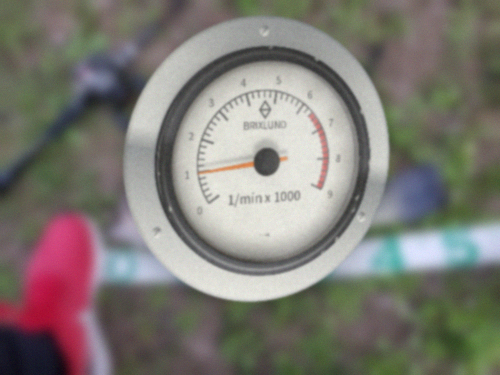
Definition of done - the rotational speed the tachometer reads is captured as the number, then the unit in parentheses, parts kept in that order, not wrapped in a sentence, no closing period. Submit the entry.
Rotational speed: 1000 (rpm)
